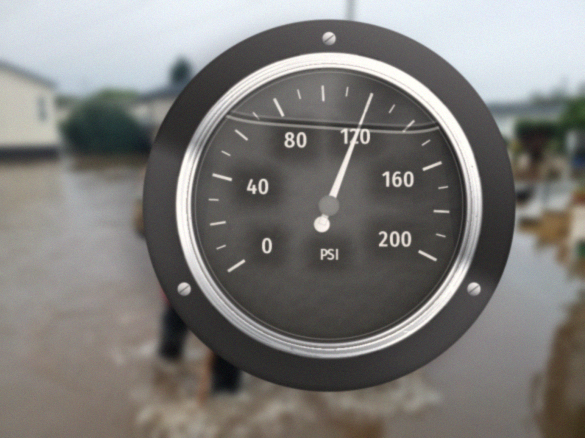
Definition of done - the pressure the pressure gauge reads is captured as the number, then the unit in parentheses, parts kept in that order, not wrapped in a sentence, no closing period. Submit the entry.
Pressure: 120 (psi)
